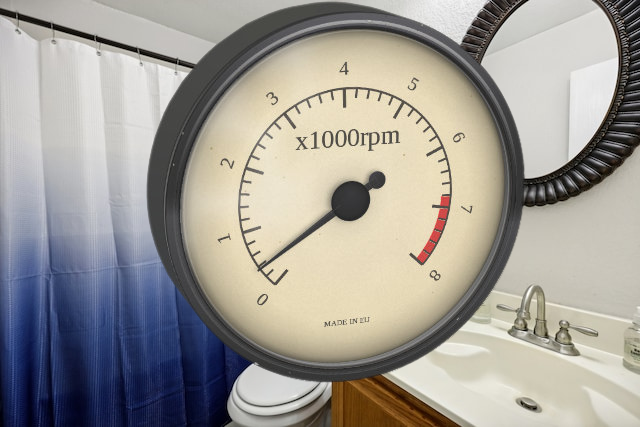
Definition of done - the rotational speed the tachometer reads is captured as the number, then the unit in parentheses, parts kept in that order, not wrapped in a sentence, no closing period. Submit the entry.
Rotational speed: 400 (rpm)
